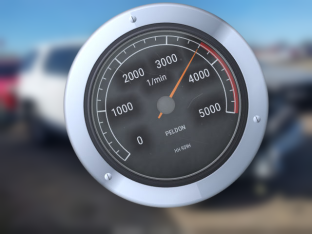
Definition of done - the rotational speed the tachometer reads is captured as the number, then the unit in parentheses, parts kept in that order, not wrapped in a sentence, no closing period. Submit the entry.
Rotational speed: 3600 (rpm)
